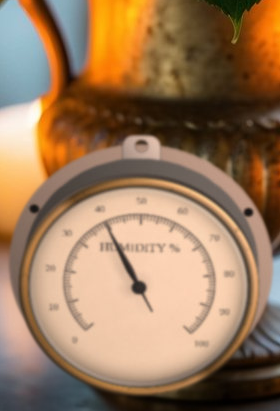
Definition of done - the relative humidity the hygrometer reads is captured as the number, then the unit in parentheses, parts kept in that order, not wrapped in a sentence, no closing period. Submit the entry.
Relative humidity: 40 (%)
